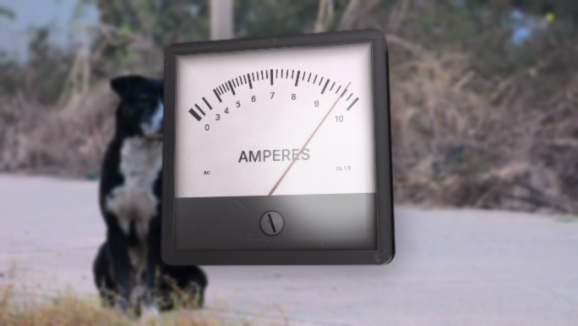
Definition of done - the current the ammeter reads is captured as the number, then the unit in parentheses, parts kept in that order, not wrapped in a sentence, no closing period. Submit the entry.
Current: 9.6 (A)
